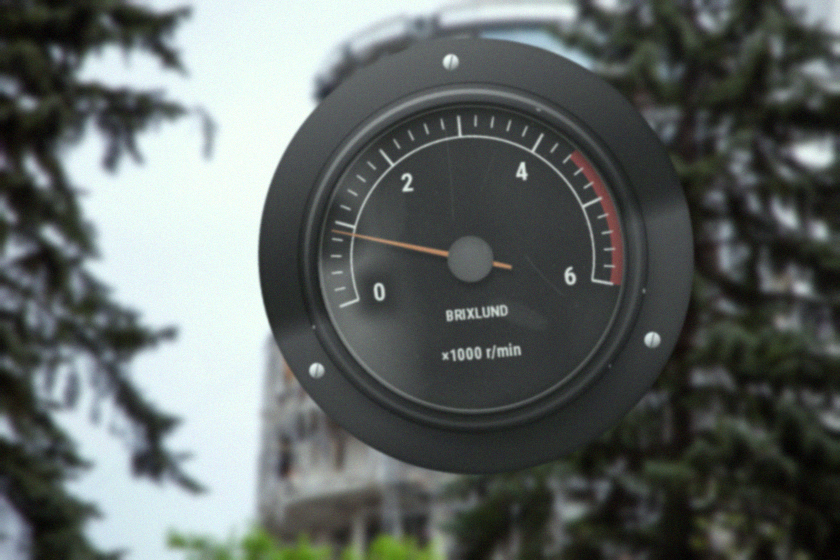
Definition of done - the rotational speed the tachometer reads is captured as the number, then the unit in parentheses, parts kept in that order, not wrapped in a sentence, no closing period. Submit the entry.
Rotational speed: 900 (rpm)
